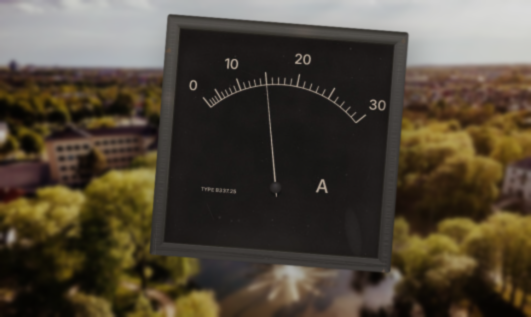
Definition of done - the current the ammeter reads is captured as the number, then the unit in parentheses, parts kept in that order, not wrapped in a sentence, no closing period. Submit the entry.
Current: 15 (A)
